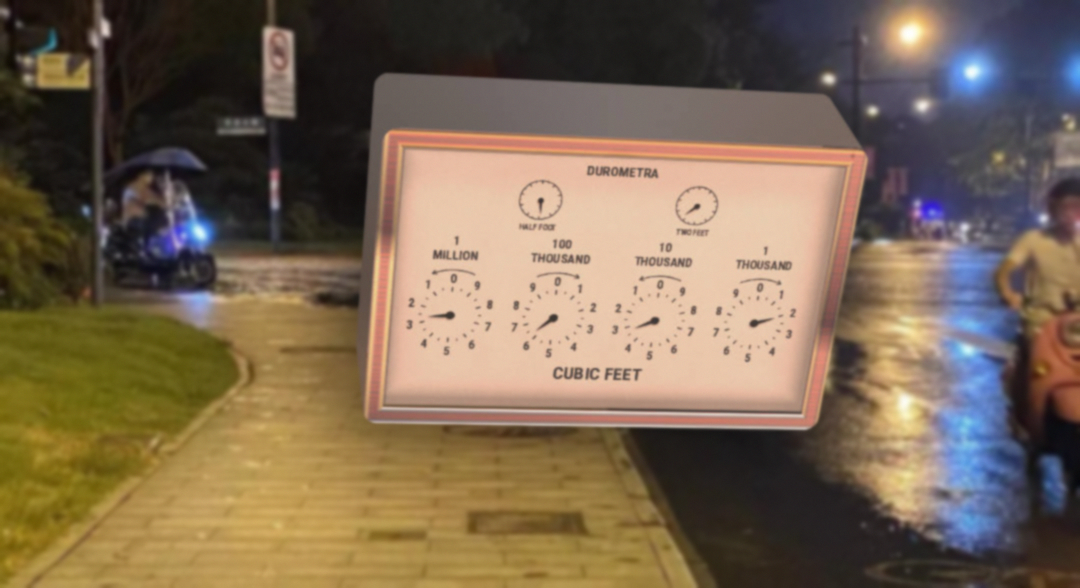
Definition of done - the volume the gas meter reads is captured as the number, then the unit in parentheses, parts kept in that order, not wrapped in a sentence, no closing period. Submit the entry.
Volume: 263200 (ft³)
